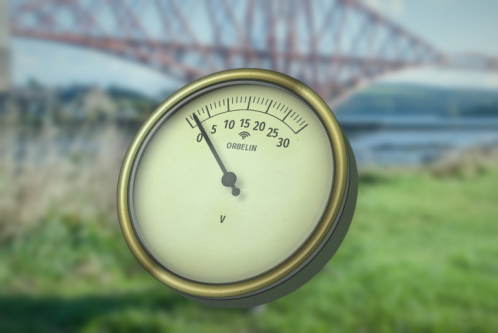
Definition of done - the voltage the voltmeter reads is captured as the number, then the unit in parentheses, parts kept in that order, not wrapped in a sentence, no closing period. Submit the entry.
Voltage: 2 (V)
